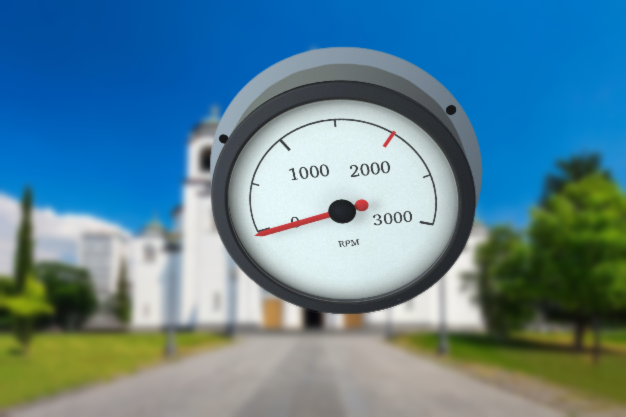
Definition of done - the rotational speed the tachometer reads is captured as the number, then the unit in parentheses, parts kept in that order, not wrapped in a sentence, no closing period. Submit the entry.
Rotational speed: 0 (rpm)
